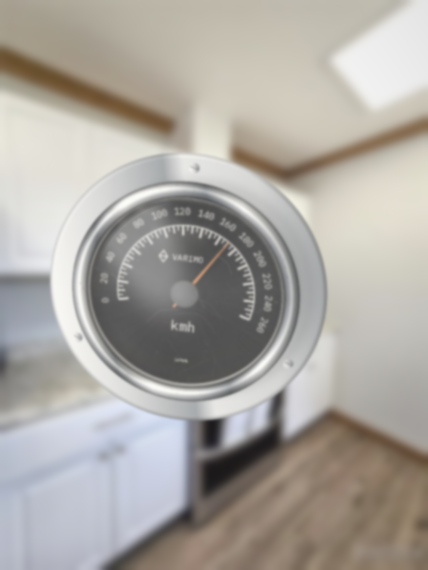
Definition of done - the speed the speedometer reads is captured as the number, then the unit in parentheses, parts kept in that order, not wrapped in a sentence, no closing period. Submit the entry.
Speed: 170 (km/h)
